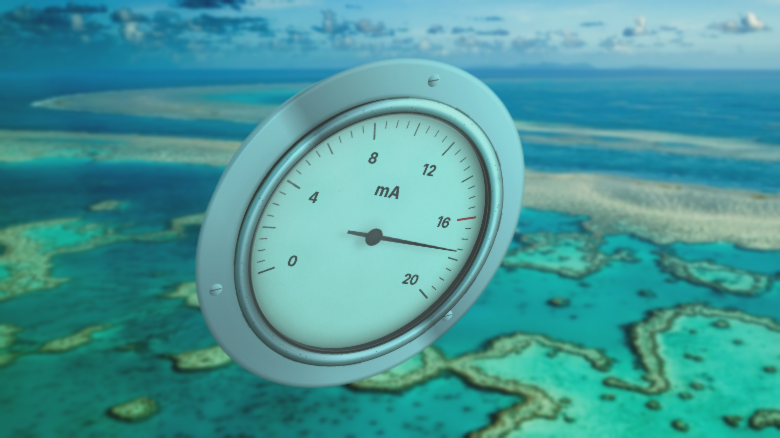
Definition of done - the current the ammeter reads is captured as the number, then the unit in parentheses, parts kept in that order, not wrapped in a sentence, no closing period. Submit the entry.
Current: 17.5 (mA)
